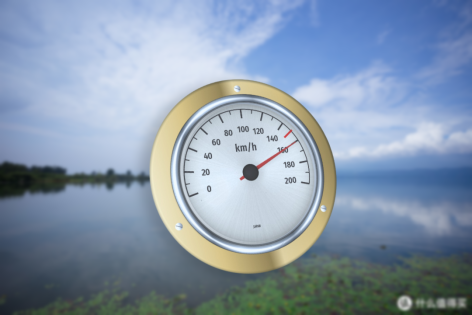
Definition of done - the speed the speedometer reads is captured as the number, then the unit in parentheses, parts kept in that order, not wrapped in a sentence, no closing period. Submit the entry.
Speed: 160 (km/h)
